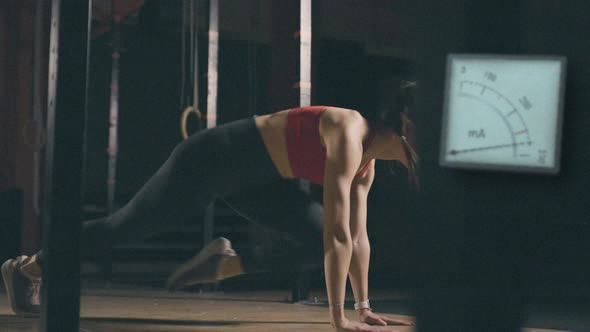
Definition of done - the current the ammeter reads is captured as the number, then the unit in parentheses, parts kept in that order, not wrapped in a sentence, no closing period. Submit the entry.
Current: 275 (mA)
